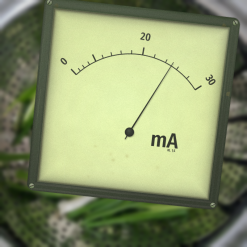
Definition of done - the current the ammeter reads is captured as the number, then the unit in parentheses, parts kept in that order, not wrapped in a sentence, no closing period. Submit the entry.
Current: 25 (mA)
